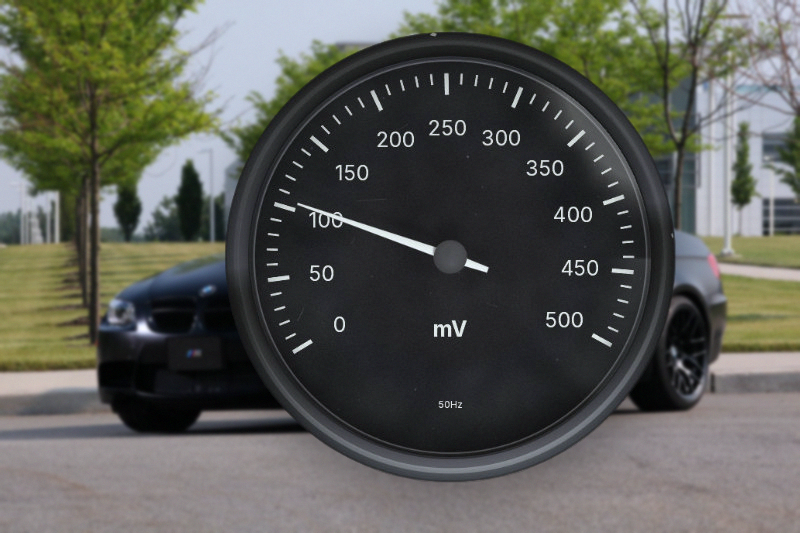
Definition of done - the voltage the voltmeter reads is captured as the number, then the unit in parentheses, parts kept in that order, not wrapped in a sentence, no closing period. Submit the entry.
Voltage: 105 (mV)
